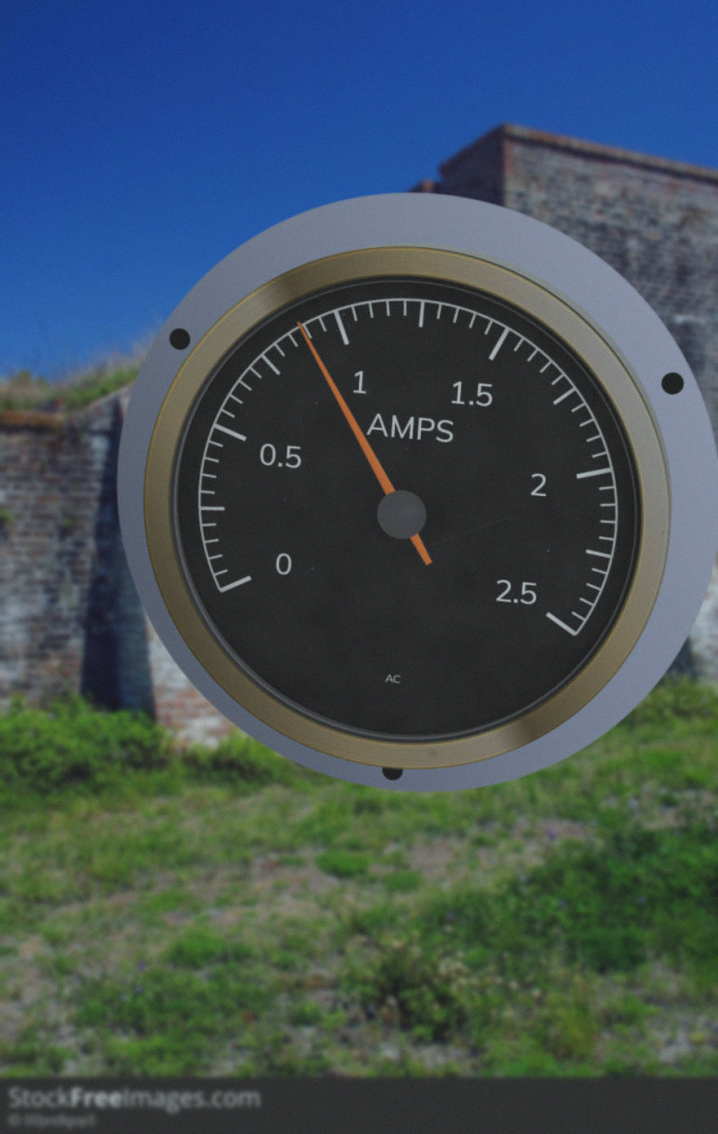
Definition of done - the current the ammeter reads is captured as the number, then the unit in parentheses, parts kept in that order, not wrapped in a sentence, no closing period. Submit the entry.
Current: 0.9 (A)
